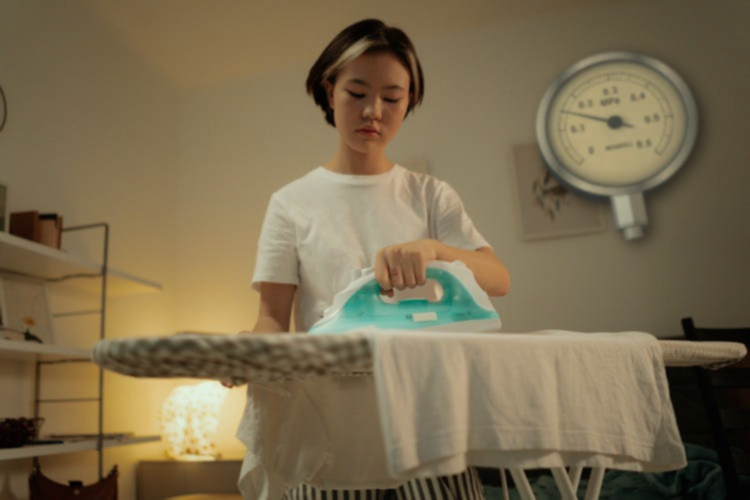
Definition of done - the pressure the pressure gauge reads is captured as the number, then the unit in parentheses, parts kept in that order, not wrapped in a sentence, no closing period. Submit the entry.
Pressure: 0.15 (MPa)
